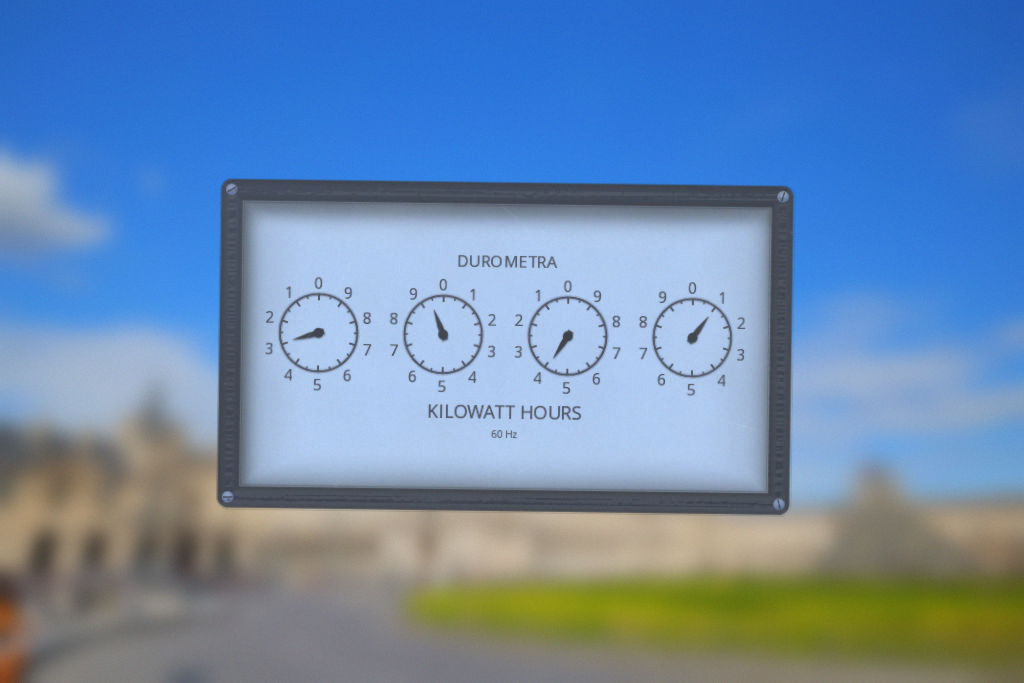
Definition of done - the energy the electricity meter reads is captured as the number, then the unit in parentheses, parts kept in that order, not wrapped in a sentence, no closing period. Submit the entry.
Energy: 2941 (kWh)
